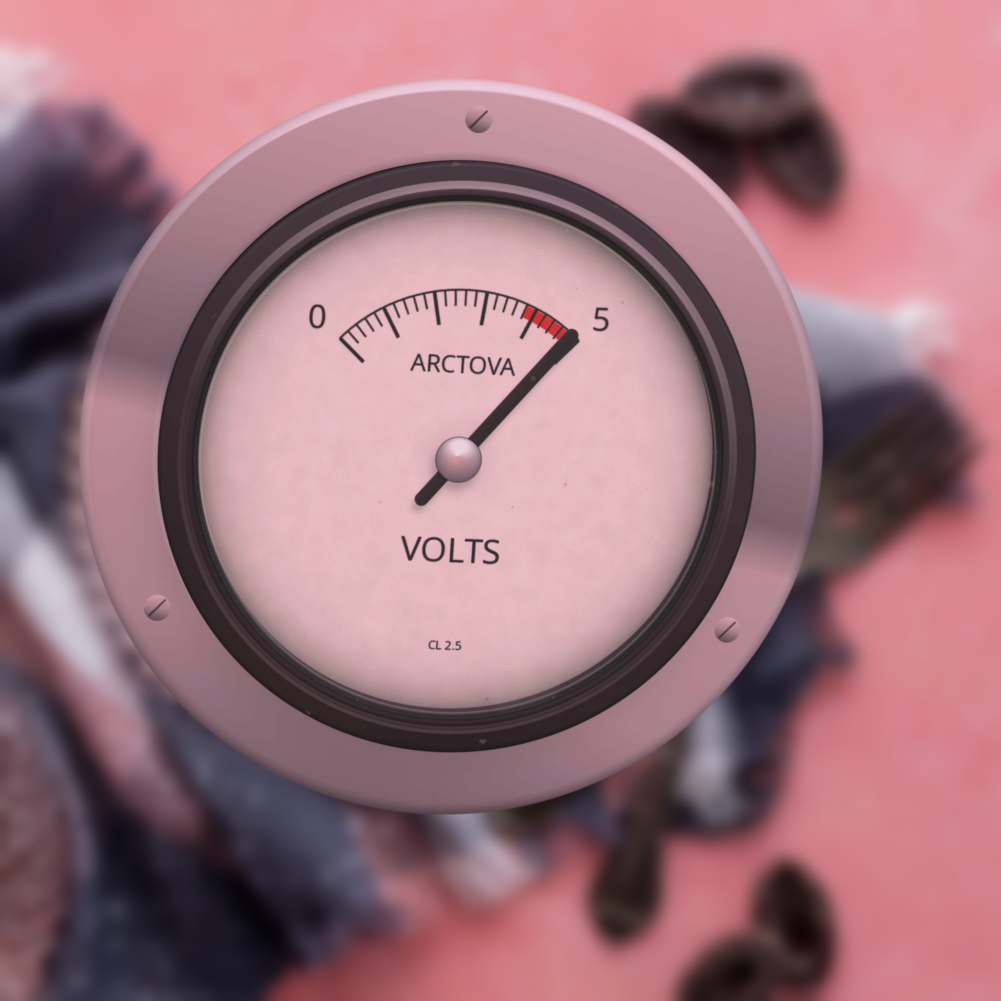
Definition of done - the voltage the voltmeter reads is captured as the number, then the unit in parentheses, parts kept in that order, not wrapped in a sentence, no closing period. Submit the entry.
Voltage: 4.8 (V)
